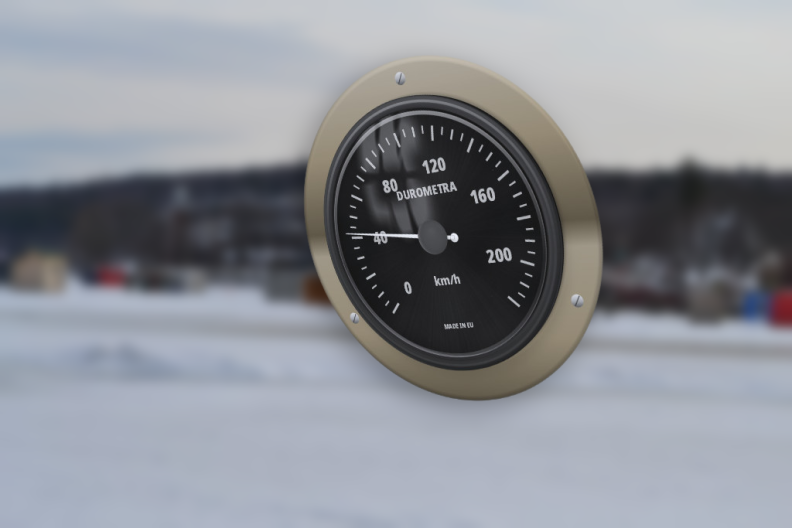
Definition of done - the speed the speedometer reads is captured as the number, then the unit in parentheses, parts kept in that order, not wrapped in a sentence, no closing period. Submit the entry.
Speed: 42.5 (km/h)
